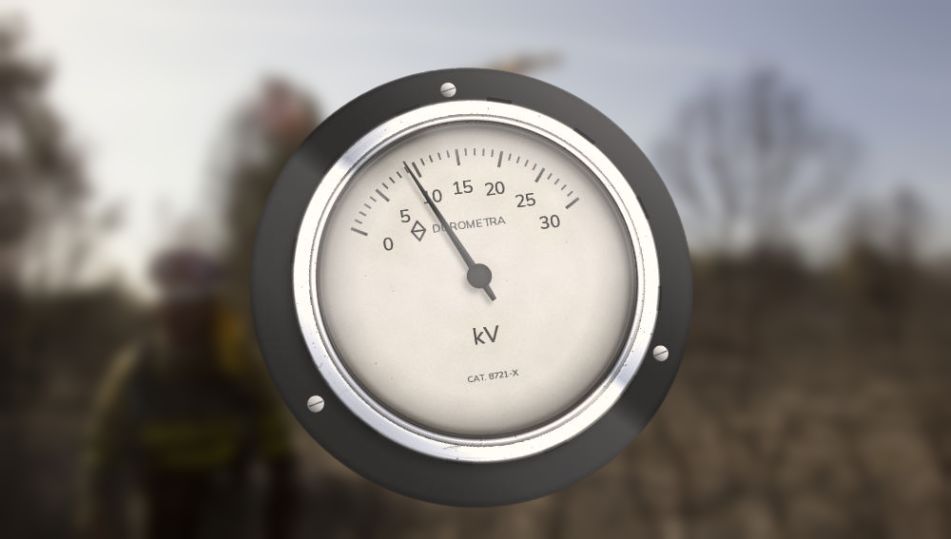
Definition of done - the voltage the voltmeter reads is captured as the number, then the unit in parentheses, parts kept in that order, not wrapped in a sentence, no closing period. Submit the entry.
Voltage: 9 (kV)
